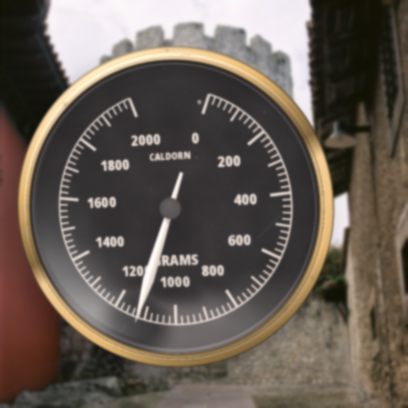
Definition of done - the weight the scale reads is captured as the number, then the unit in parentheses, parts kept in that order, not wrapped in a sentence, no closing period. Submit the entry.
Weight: 1120 (g)
